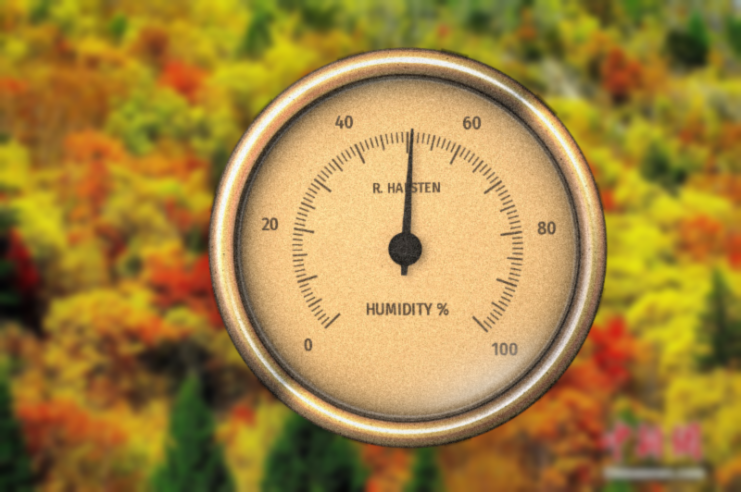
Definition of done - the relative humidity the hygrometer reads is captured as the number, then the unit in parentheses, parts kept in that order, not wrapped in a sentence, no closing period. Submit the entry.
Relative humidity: 51 (%)
